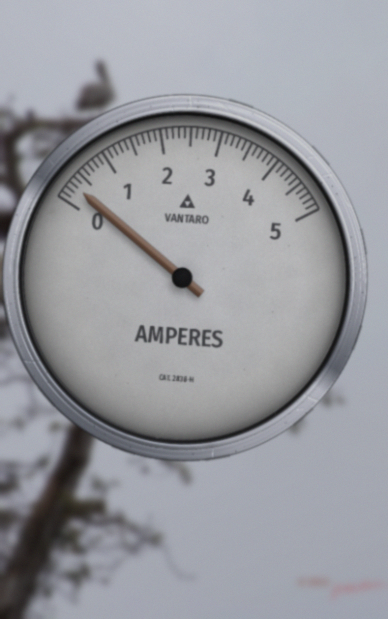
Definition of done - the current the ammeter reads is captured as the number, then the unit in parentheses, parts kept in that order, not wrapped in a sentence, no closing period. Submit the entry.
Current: 0.3 (A)
